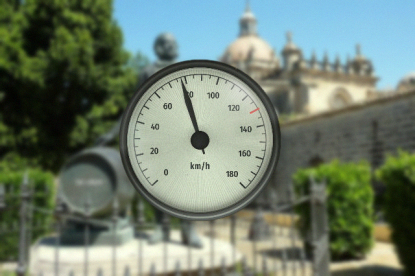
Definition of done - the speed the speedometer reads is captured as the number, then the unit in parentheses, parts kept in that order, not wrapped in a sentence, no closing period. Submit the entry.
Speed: 77.5 (km/h)
